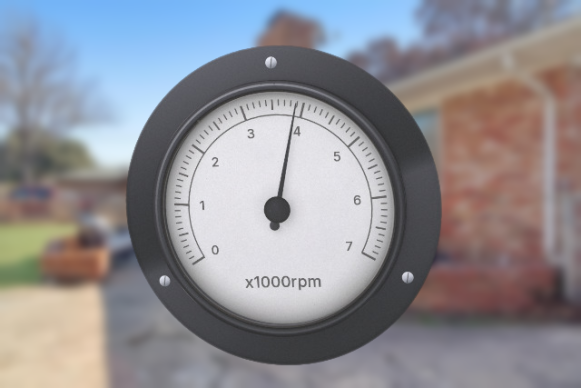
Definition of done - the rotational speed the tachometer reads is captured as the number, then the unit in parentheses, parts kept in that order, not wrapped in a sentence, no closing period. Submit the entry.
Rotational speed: 3900 (rpm)
